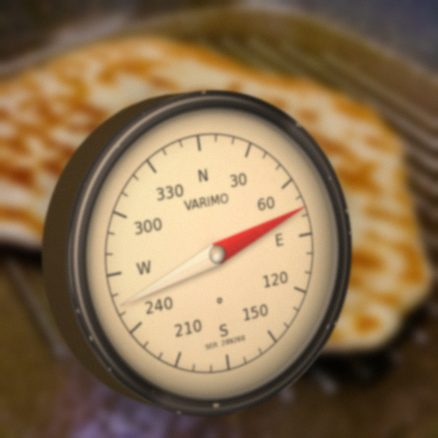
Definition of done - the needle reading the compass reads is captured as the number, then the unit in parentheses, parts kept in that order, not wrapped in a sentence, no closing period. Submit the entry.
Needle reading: 75 (°)
